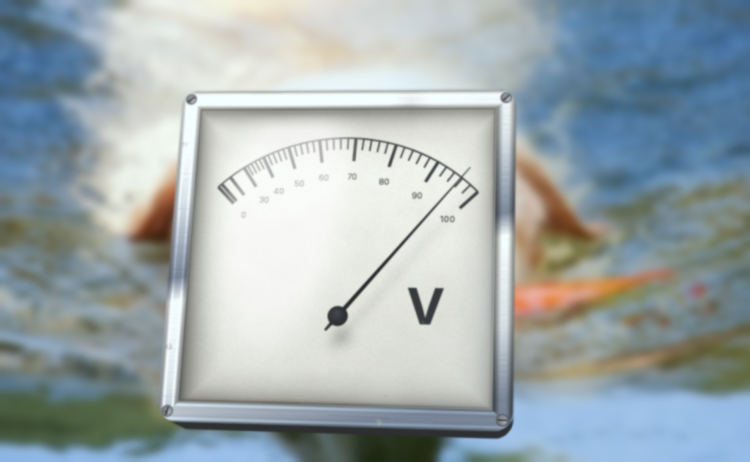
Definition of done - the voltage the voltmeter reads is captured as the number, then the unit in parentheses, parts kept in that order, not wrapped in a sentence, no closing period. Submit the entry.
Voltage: 96 (V)
